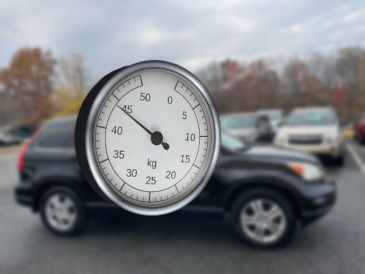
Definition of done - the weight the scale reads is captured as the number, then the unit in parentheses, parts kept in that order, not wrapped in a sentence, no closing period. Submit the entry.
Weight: 44 (kg)
